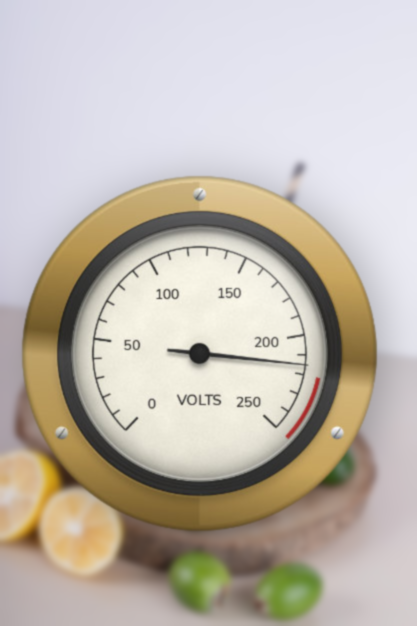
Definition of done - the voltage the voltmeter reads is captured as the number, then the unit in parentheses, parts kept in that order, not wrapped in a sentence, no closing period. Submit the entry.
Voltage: 215 (V)
